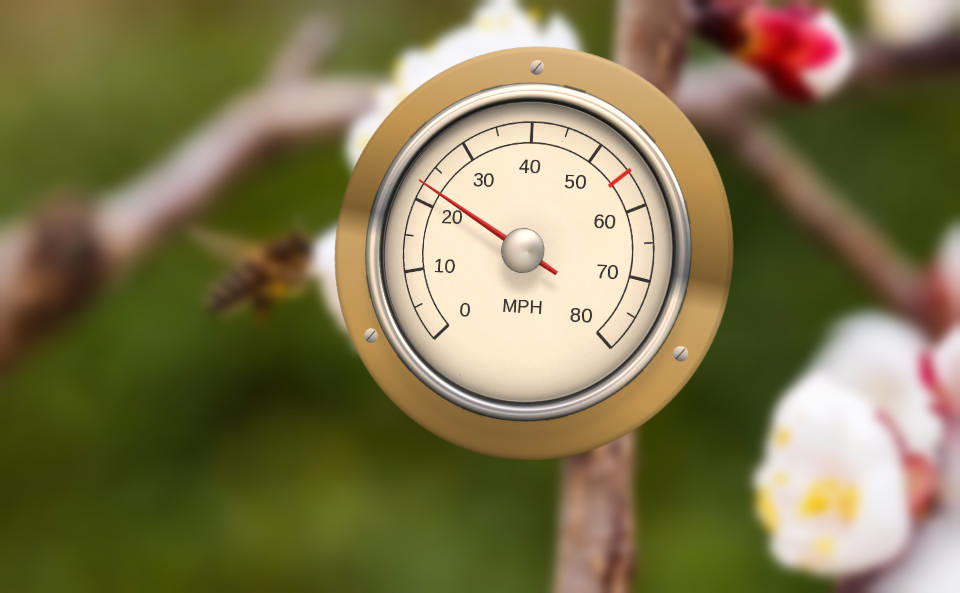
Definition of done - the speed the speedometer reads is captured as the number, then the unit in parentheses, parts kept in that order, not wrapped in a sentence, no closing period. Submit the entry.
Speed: 22.5 (mph)
